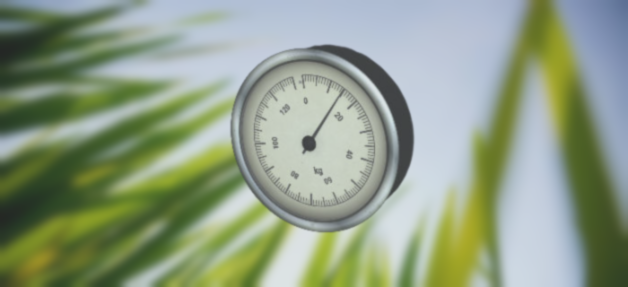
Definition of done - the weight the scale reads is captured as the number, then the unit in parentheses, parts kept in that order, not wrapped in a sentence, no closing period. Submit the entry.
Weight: 15 (kg)
